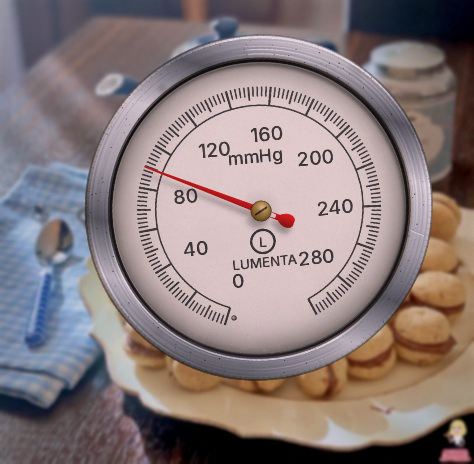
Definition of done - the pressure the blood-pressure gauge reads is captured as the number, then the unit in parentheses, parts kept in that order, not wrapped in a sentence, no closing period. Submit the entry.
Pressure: 90 (mmHg)
